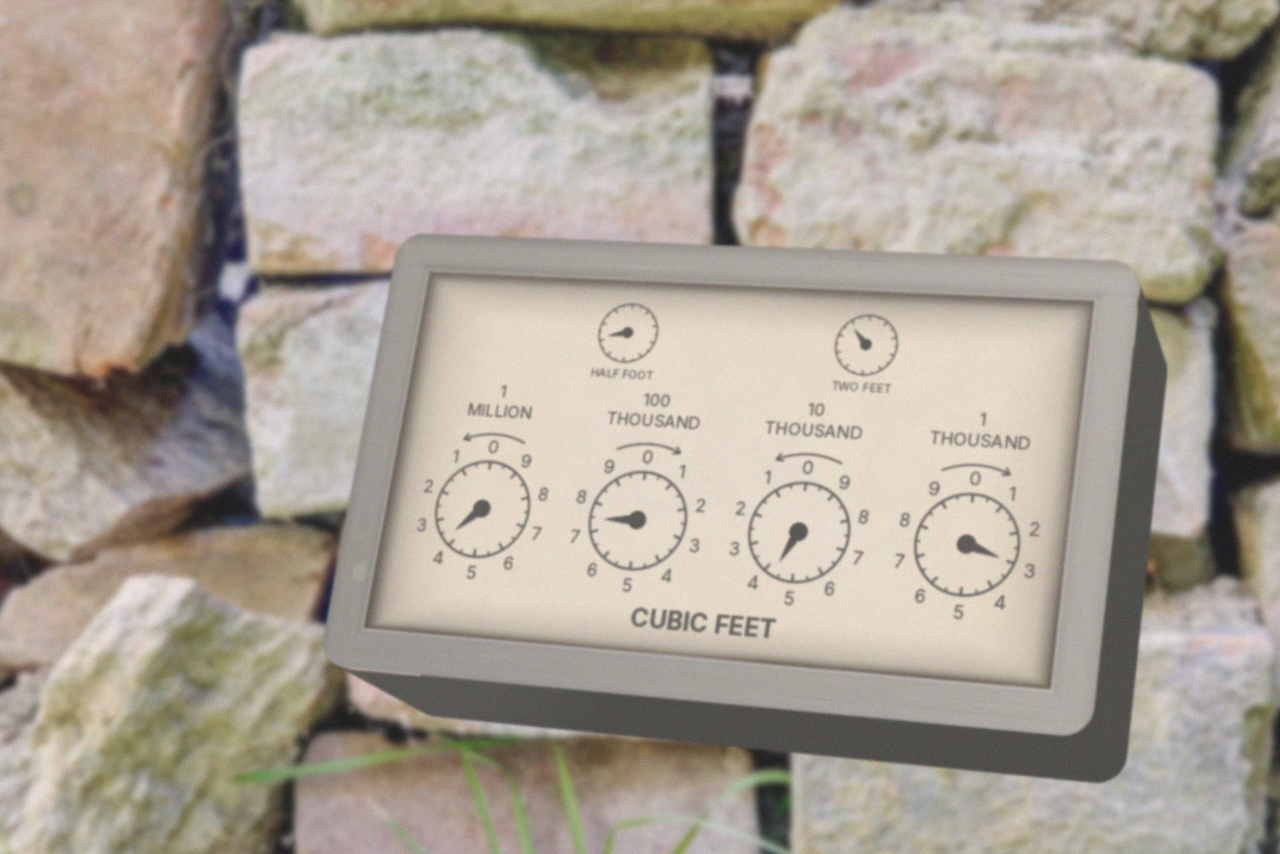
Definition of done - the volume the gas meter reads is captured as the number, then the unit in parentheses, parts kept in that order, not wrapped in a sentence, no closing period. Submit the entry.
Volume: 374300 (ft³)
